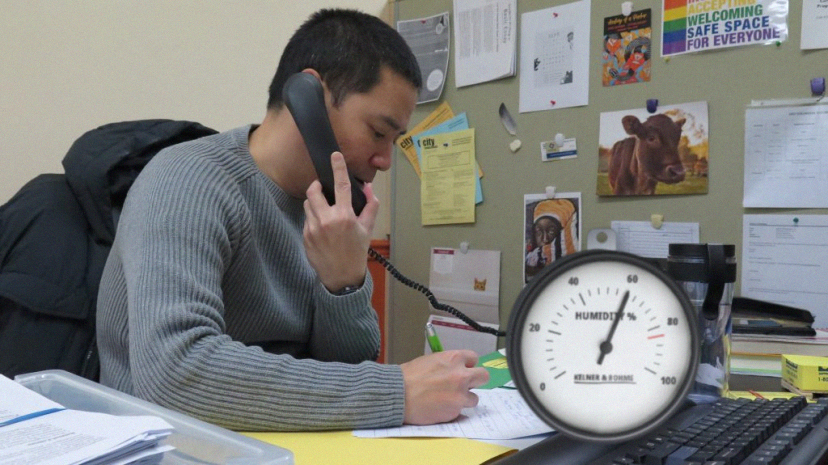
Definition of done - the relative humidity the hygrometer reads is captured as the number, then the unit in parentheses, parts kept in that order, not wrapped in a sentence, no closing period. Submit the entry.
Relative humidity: 60 (%)
